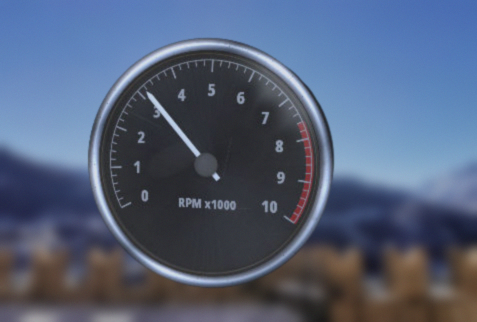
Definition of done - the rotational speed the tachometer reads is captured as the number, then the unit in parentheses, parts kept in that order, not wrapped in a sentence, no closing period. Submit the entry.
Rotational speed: 3200 (rpm)
